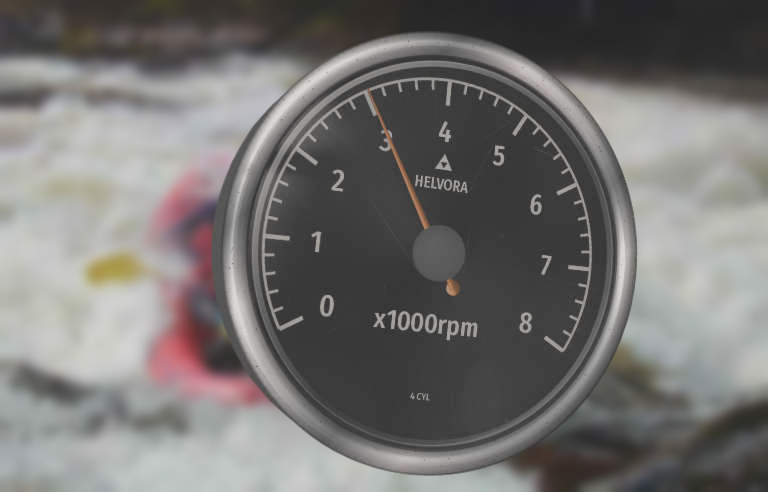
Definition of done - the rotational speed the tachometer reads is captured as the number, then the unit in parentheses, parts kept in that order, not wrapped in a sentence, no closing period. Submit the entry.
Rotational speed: 3000 (rpm)
